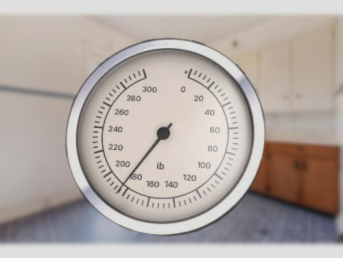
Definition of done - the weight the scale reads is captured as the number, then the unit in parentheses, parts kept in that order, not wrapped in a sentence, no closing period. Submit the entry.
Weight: 184 (lb)
